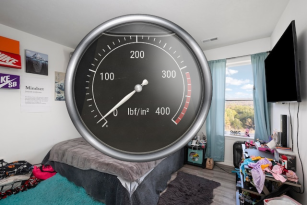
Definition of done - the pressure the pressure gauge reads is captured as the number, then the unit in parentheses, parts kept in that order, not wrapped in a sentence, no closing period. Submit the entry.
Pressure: 10 (psi)
